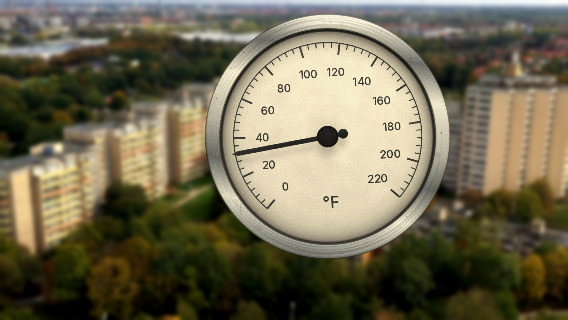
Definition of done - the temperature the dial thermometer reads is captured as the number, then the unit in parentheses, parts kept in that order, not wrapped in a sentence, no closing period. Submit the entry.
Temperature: 32 (°F)
